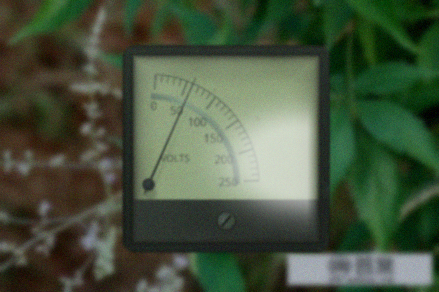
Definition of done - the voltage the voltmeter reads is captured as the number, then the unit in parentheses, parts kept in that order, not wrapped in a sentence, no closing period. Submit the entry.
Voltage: 60 (V)
